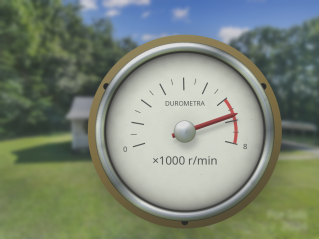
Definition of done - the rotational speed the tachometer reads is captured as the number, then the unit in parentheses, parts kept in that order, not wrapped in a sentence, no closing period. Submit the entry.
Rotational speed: 6750 (rpm)
